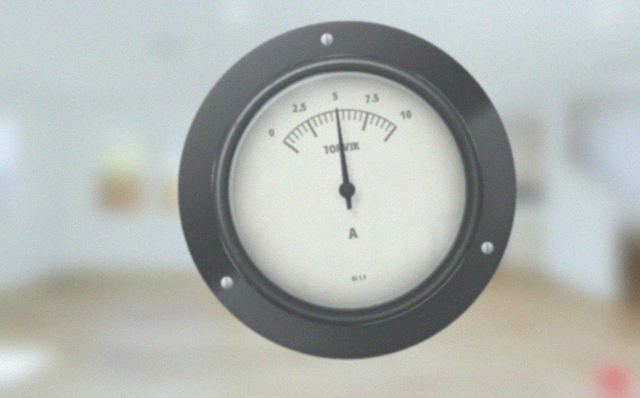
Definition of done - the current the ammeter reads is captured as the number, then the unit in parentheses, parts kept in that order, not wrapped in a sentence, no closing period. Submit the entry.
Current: 5 (A)
